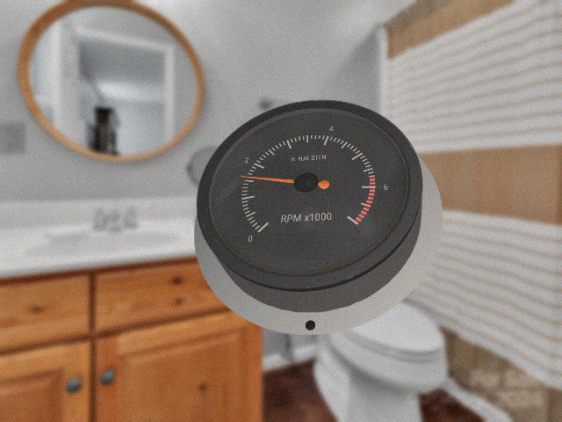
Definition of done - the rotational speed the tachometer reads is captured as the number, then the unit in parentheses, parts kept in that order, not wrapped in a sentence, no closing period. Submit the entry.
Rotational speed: 1500 (rpm)
